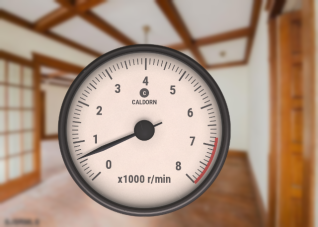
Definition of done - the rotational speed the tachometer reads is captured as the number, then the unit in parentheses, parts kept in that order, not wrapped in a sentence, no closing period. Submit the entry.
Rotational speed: 600 (rpm)
